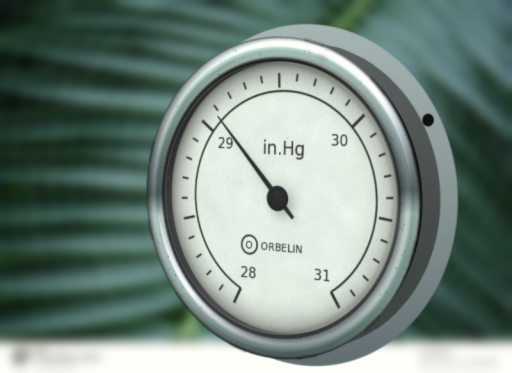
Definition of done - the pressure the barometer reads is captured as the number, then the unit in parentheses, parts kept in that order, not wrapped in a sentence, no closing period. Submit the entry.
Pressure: 29.1 (inHg)
